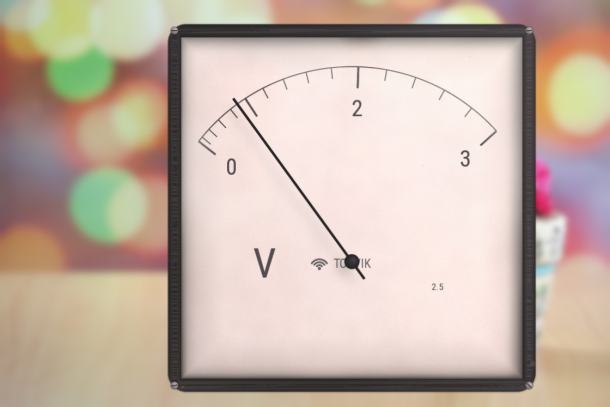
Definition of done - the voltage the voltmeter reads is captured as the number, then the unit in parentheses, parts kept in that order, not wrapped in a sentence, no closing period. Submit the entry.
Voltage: 0.9 (V)
